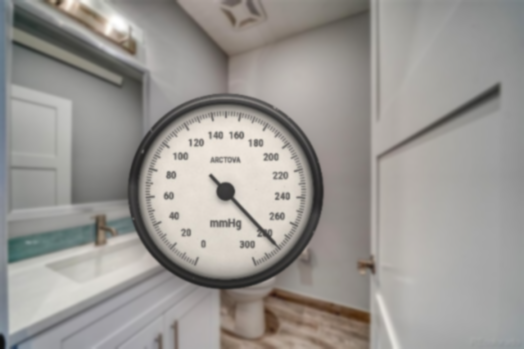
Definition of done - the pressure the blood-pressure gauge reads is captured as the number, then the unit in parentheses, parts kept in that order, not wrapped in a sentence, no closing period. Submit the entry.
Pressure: 280 (mmHg)
